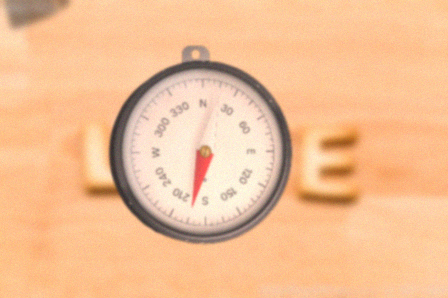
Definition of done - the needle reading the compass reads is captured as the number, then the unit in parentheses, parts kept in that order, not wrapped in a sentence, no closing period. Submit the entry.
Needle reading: 195 (°)
